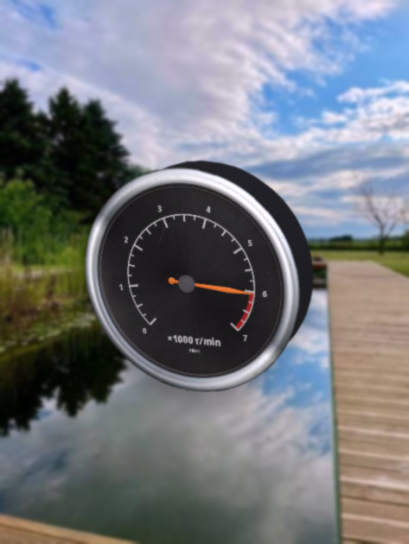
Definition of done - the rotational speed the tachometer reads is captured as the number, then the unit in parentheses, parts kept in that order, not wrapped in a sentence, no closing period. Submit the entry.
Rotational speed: 6000 (rpm)
